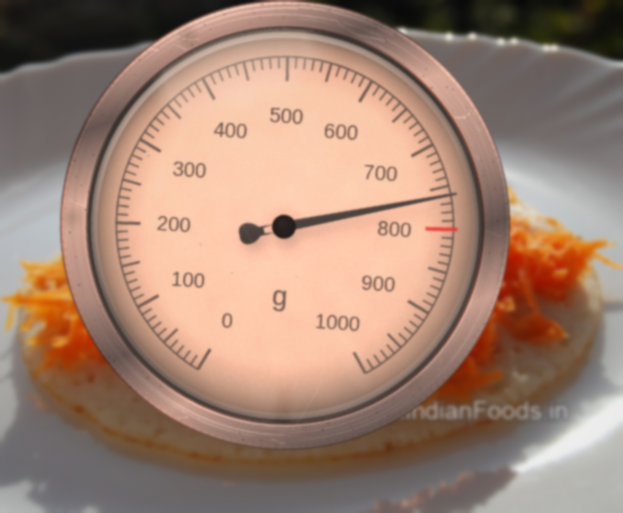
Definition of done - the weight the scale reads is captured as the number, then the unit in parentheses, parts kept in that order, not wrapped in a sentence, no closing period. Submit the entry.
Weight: 760 (g)
